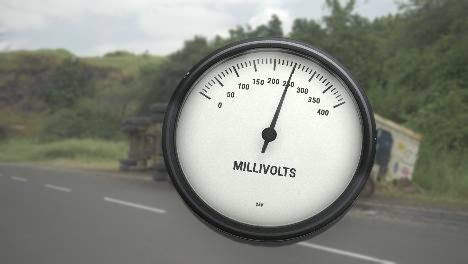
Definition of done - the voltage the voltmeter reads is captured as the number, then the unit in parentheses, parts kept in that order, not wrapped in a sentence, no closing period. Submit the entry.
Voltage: 250 (mV)
